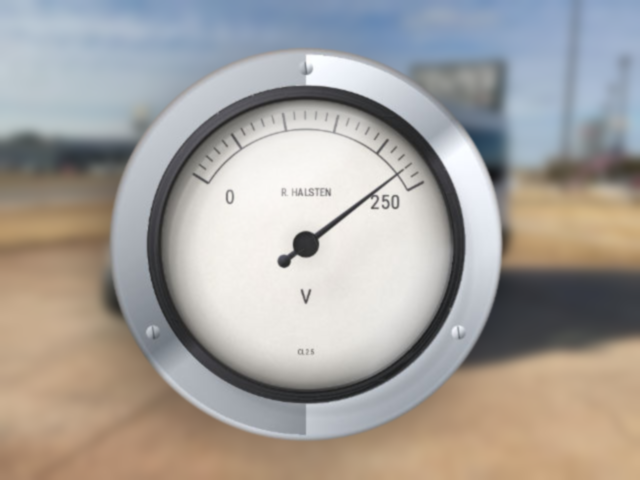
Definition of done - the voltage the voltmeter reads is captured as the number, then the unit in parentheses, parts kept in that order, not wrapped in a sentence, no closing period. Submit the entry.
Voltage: 230 (V)
